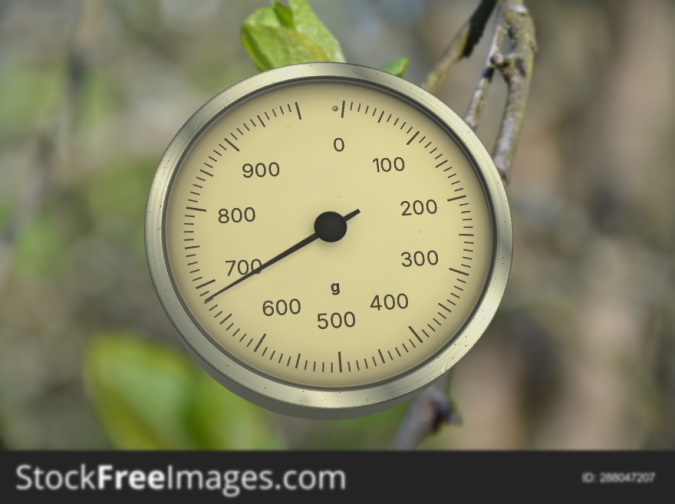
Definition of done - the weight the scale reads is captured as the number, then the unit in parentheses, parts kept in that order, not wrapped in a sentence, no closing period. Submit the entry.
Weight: 680 (g)
